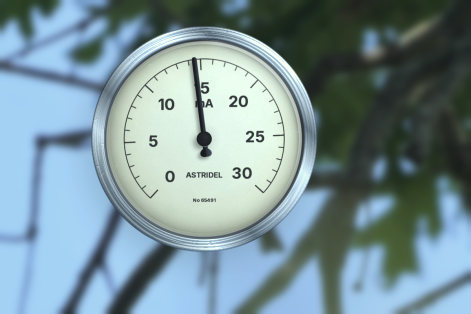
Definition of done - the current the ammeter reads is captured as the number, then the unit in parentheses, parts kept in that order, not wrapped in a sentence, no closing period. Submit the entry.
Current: 14.5 (mA)
